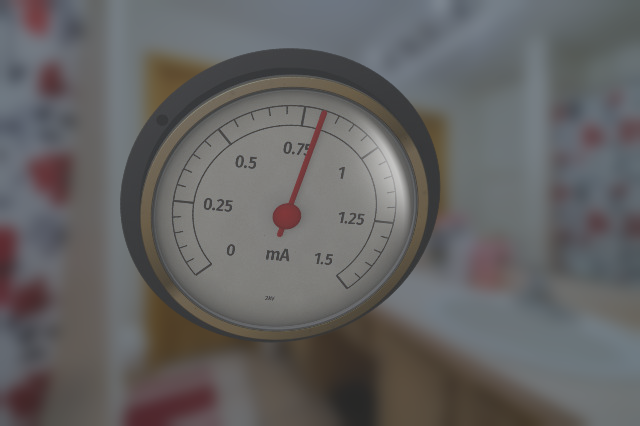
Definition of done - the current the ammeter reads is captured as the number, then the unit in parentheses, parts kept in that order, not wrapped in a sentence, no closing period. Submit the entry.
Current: 0.8 (mA)
